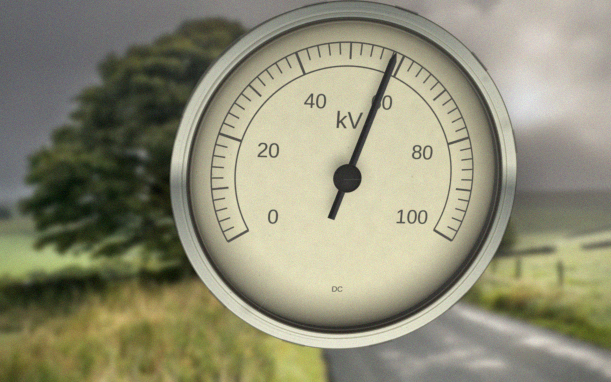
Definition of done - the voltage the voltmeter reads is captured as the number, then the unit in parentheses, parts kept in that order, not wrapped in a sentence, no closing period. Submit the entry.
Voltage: 58 (kV)
